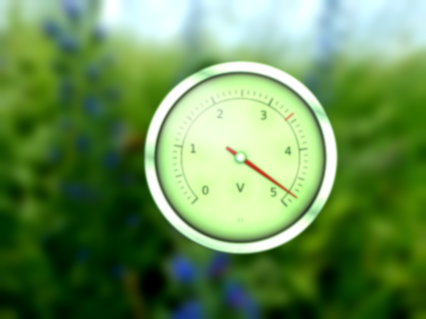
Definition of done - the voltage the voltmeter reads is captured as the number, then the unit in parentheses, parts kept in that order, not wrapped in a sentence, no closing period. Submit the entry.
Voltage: 4.8 (V)
